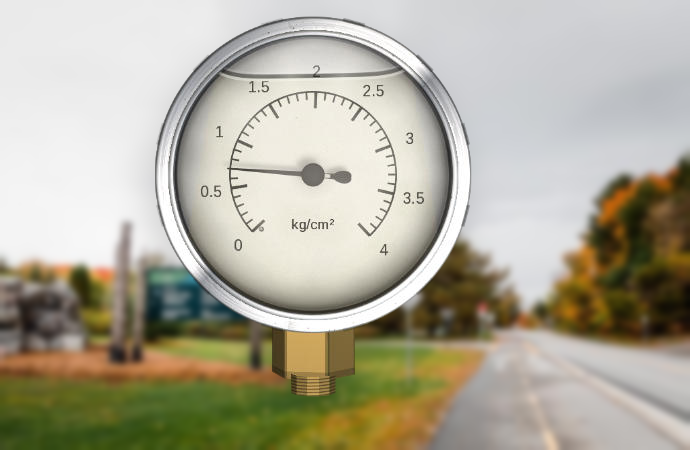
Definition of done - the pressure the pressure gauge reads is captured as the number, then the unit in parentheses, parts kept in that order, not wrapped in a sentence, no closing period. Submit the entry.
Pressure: 0.7 (kg/cm²)
